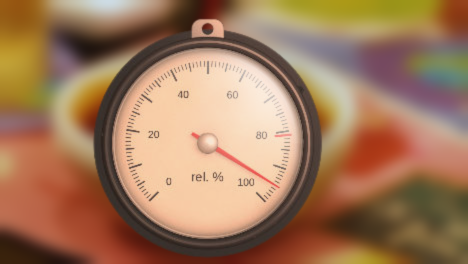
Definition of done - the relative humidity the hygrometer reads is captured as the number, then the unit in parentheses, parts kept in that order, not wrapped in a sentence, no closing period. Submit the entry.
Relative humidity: 95 (%)
